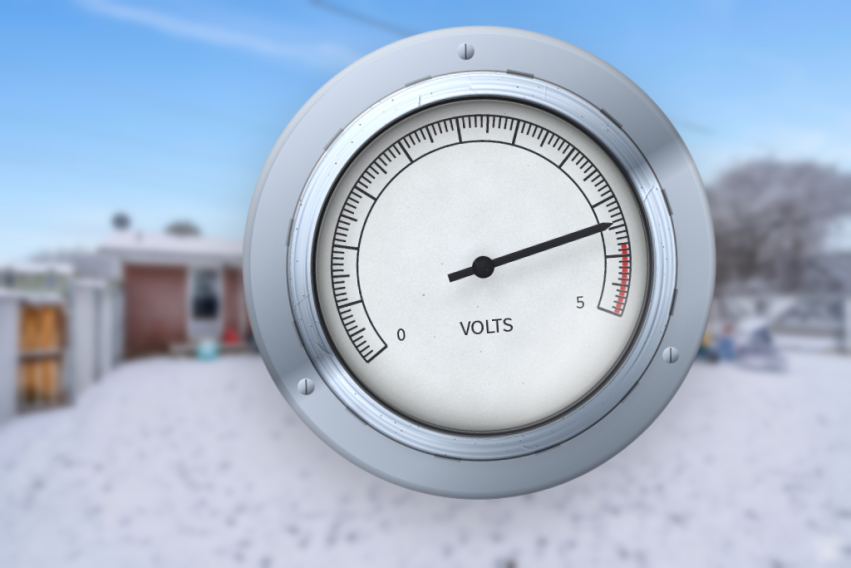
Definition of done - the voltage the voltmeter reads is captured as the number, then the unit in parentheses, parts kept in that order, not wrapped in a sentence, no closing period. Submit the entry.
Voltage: 4.2 (V)
